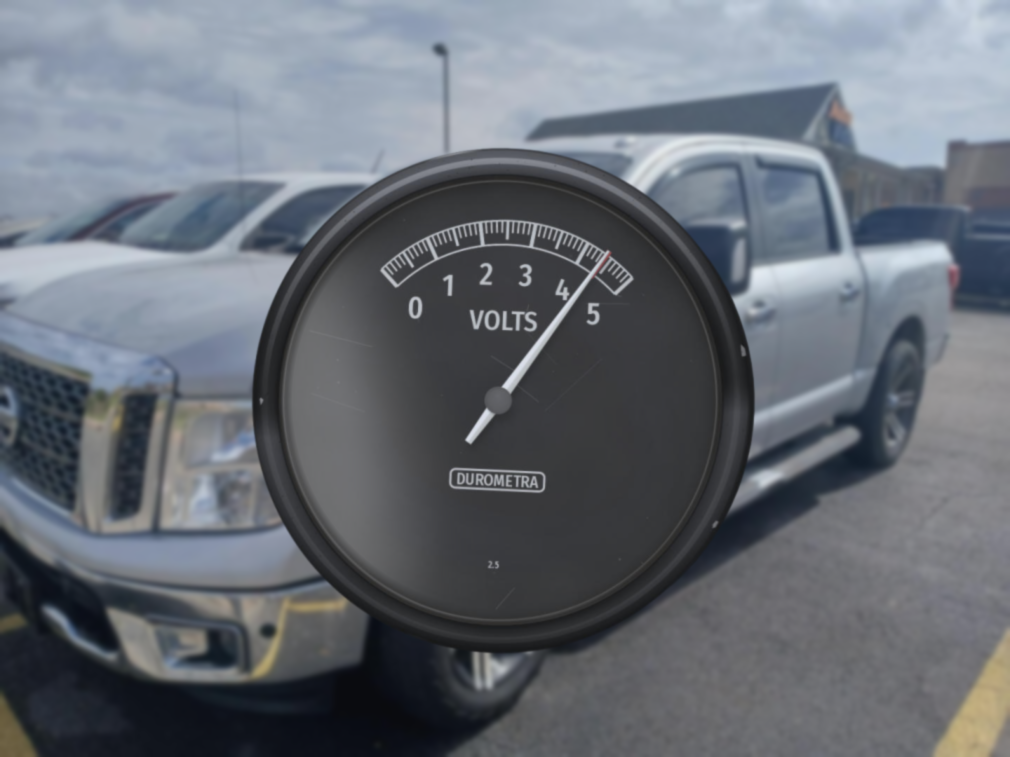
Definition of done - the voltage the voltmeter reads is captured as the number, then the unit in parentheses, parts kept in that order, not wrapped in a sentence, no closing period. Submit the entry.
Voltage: 4.4 (V)
